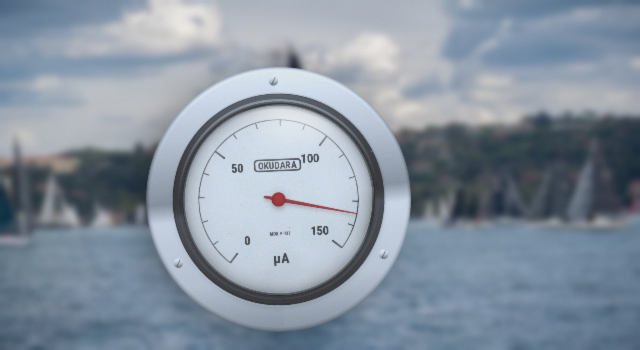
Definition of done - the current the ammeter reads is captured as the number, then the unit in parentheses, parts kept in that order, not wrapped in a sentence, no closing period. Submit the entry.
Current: 135 (µA)
